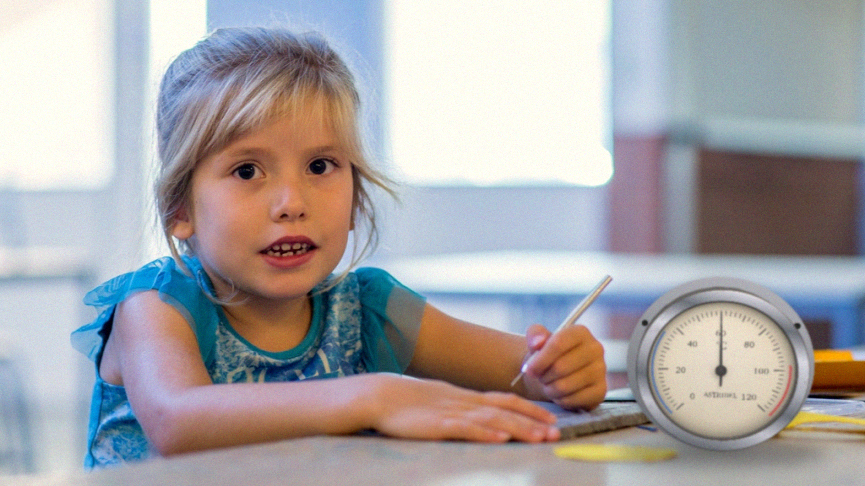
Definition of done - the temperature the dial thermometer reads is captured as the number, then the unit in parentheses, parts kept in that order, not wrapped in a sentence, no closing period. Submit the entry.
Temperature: 60 (°C)
